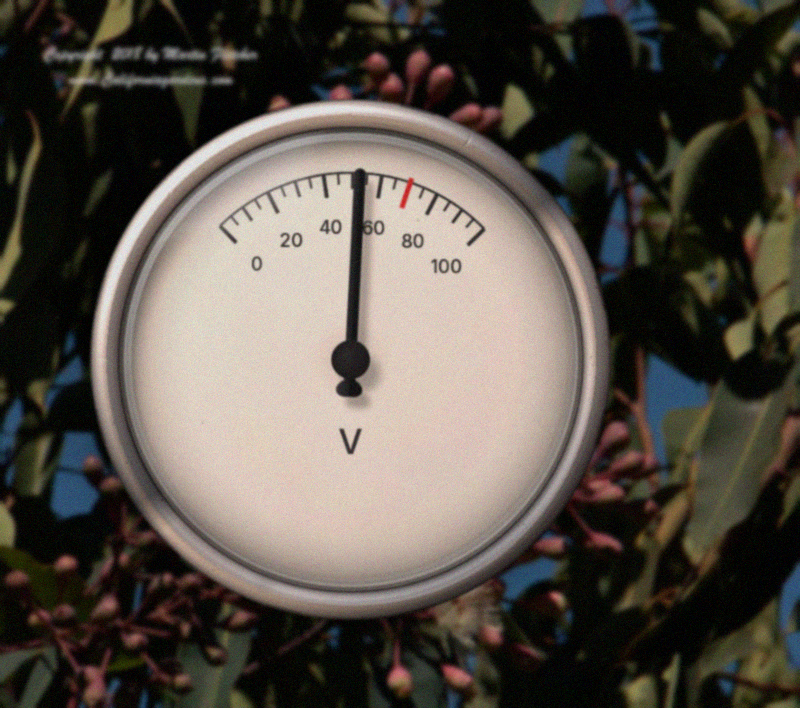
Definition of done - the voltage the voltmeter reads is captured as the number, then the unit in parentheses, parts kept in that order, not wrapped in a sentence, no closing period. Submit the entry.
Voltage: 52.5 (V)
